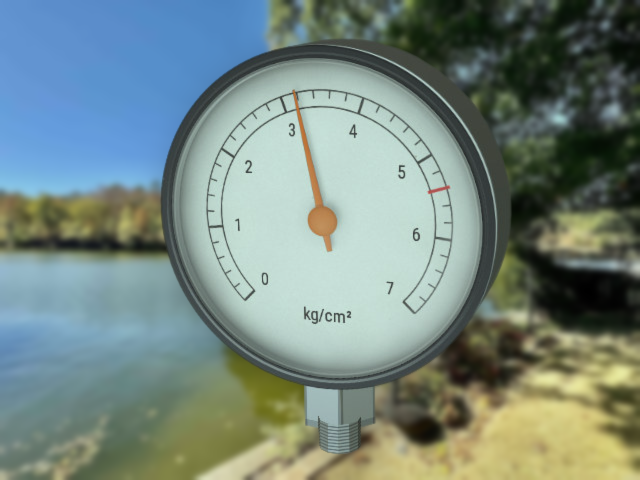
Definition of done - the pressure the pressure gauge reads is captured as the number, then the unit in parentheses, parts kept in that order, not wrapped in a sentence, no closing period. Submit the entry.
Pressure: 3.2 (kg/cm²)
